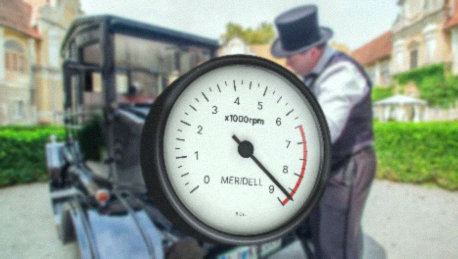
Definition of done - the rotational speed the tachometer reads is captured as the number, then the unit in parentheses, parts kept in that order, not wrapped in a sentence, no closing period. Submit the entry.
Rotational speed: 8750 (rpm)
